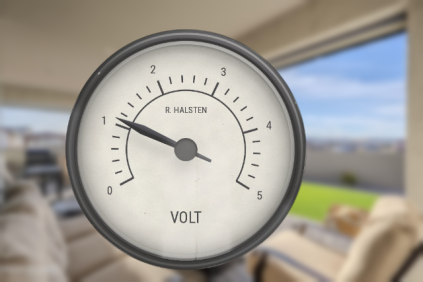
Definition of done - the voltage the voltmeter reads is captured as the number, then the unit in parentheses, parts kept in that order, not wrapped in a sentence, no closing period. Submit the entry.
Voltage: 1.1 (V)
